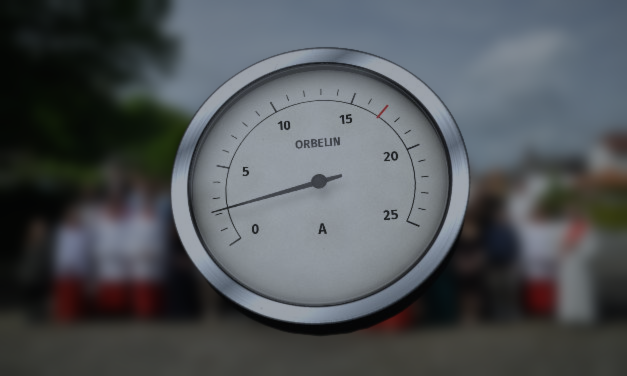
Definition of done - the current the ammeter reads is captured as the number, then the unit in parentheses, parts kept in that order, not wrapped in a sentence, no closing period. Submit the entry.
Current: 2 (A)
